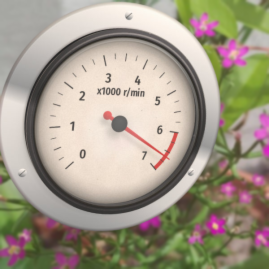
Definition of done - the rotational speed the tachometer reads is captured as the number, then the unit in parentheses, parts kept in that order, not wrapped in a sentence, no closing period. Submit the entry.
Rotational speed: 6625 (rpm)
